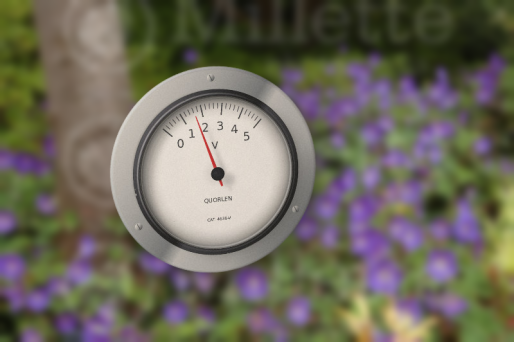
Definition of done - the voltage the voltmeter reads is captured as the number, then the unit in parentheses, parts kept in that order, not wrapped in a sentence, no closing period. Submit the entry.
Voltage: 1.6 (V)
